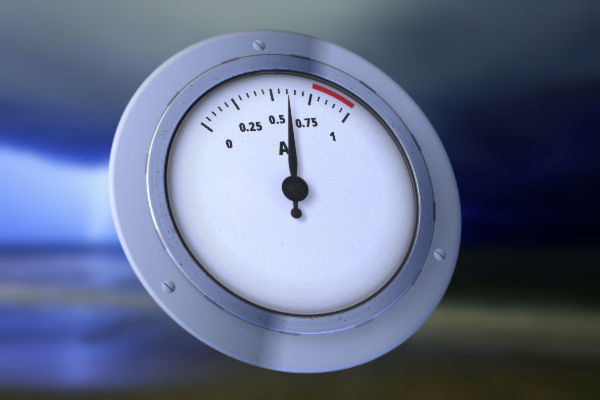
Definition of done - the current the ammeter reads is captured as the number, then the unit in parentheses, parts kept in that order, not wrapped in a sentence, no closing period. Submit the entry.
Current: 0.6 (A)
